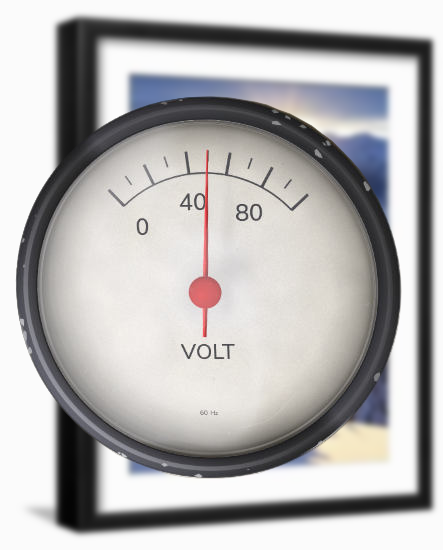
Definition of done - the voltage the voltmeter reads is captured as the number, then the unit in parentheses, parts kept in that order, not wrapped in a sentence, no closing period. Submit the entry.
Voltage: 50 (V)
